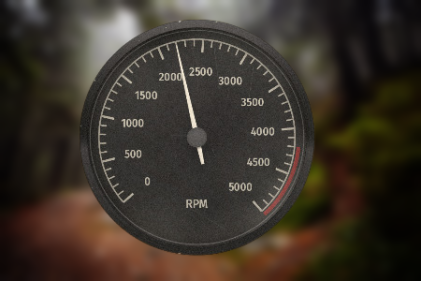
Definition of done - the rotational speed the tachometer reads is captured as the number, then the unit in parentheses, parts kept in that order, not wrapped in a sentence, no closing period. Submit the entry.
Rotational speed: 2200 (rpm)
